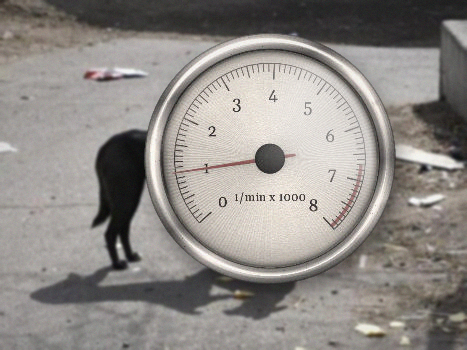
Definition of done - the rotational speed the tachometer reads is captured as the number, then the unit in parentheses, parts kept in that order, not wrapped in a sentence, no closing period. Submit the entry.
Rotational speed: 1000 (rpm)
